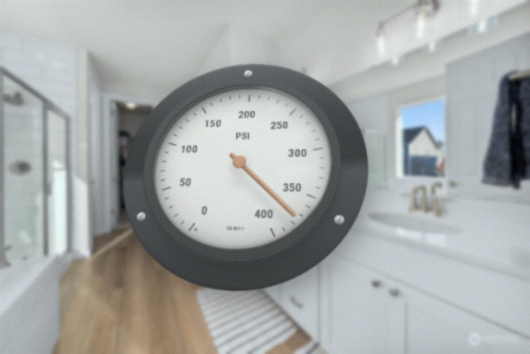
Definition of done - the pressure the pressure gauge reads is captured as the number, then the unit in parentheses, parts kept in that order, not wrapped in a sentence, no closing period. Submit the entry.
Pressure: 375 (psi)
